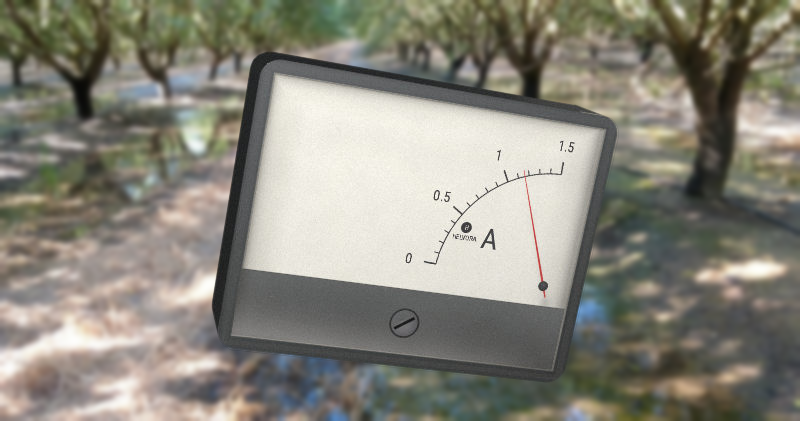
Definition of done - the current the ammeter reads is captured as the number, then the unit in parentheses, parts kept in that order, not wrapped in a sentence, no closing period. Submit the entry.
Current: 1.15 (A)
